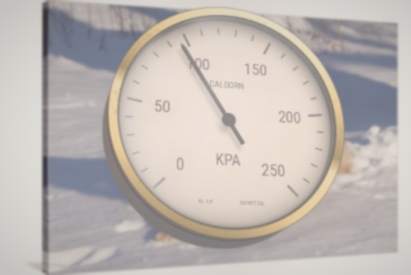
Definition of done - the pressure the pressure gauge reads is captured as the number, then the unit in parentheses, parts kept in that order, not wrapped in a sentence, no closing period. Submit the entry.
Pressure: 95 (kPa)
